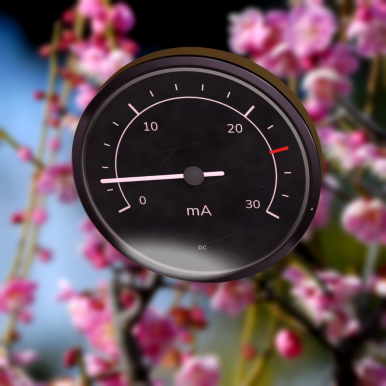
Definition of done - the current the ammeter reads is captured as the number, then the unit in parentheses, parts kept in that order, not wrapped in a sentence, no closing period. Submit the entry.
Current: 3 (mA)
